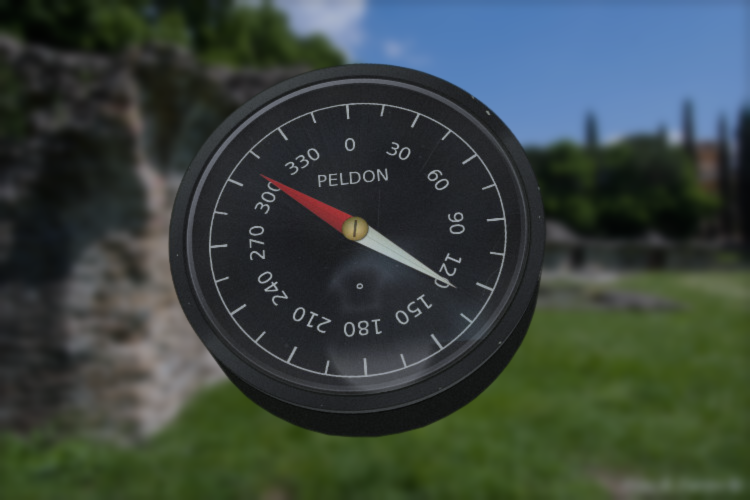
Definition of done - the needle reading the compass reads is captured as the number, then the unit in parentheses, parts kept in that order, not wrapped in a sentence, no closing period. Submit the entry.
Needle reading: 307.5 (°)
